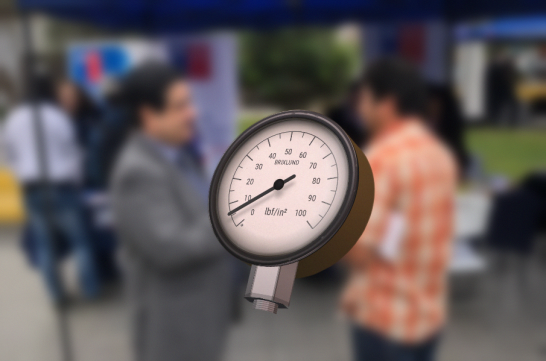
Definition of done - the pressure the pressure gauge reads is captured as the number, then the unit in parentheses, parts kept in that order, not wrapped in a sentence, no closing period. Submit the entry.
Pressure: 5 (psi)
